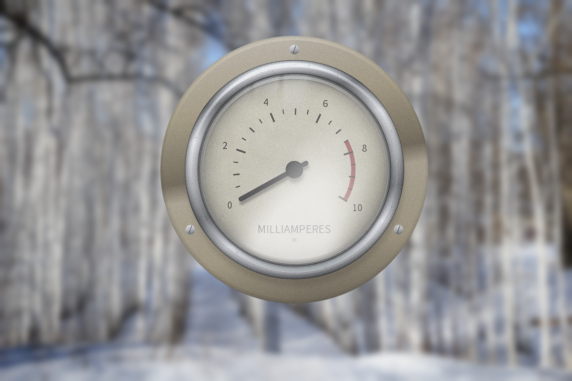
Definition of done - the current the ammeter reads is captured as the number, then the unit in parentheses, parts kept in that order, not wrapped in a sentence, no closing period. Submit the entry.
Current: 0 (mA)
